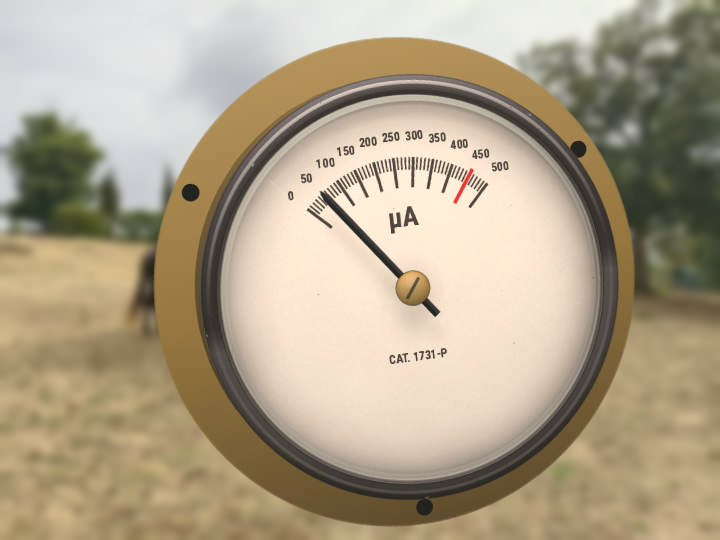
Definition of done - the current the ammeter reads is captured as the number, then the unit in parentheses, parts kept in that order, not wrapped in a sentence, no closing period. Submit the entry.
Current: 50 (µA)
